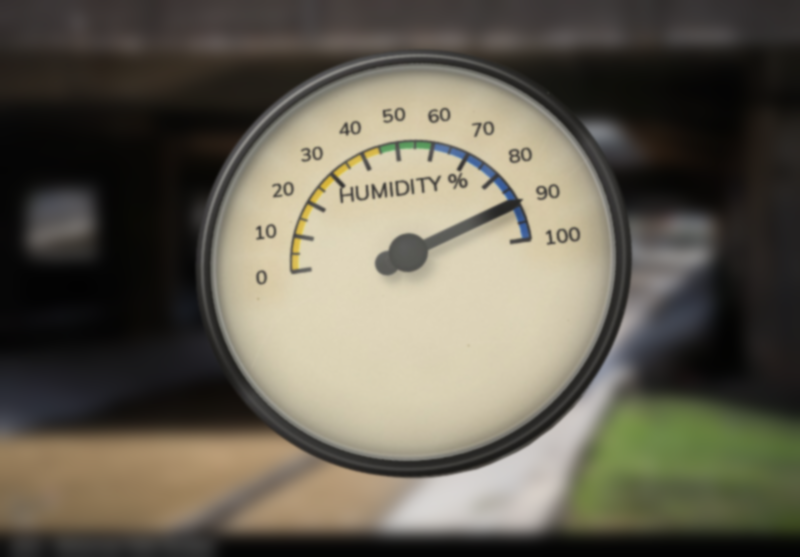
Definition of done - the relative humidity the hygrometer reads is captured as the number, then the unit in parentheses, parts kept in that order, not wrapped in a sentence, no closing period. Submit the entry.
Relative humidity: 90 (%)
